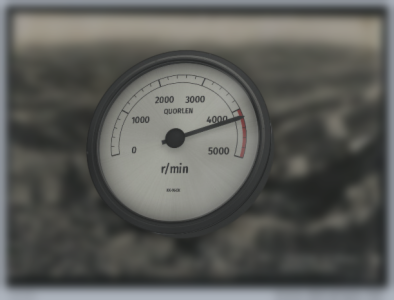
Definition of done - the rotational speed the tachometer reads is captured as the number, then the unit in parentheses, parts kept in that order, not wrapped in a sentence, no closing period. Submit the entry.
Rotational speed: 4200 (rpm)
